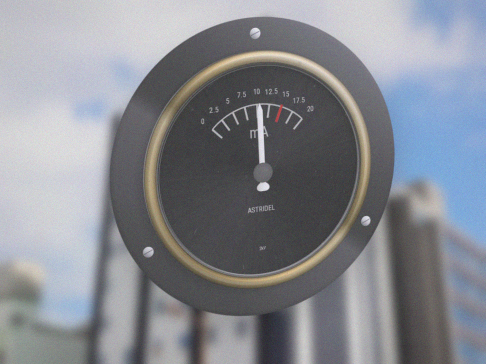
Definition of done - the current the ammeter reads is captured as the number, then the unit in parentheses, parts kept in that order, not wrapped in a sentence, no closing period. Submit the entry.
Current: 10 (mA)
